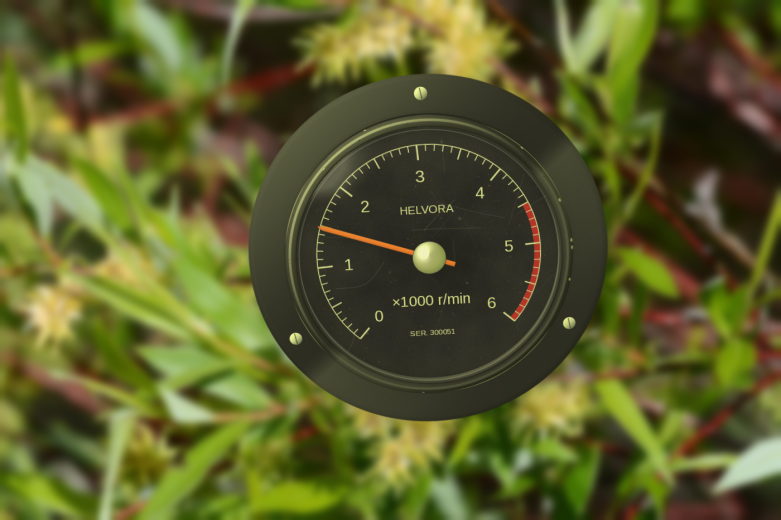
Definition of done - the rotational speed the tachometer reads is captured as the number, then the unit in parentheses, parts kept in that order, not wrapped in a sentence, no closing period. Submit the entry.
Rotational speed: 1500 (rpm)
